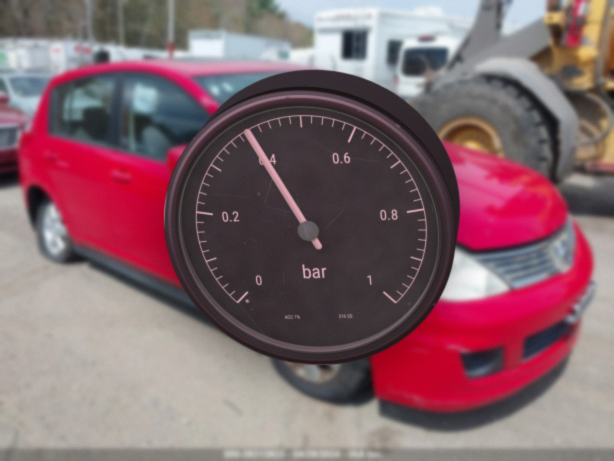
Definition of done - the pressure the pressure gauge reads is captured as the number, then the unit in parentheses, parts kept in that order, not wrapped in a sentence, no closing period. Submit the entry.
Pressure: 0.4 (bar)
